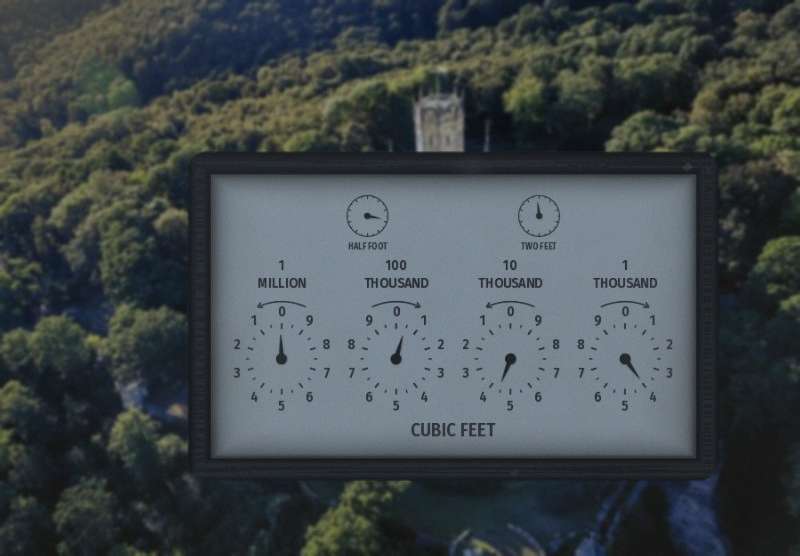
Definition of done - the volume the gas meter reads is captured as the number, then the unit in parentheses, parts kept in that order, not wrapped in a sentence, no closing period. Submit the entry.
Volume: 4400 (ft³)
